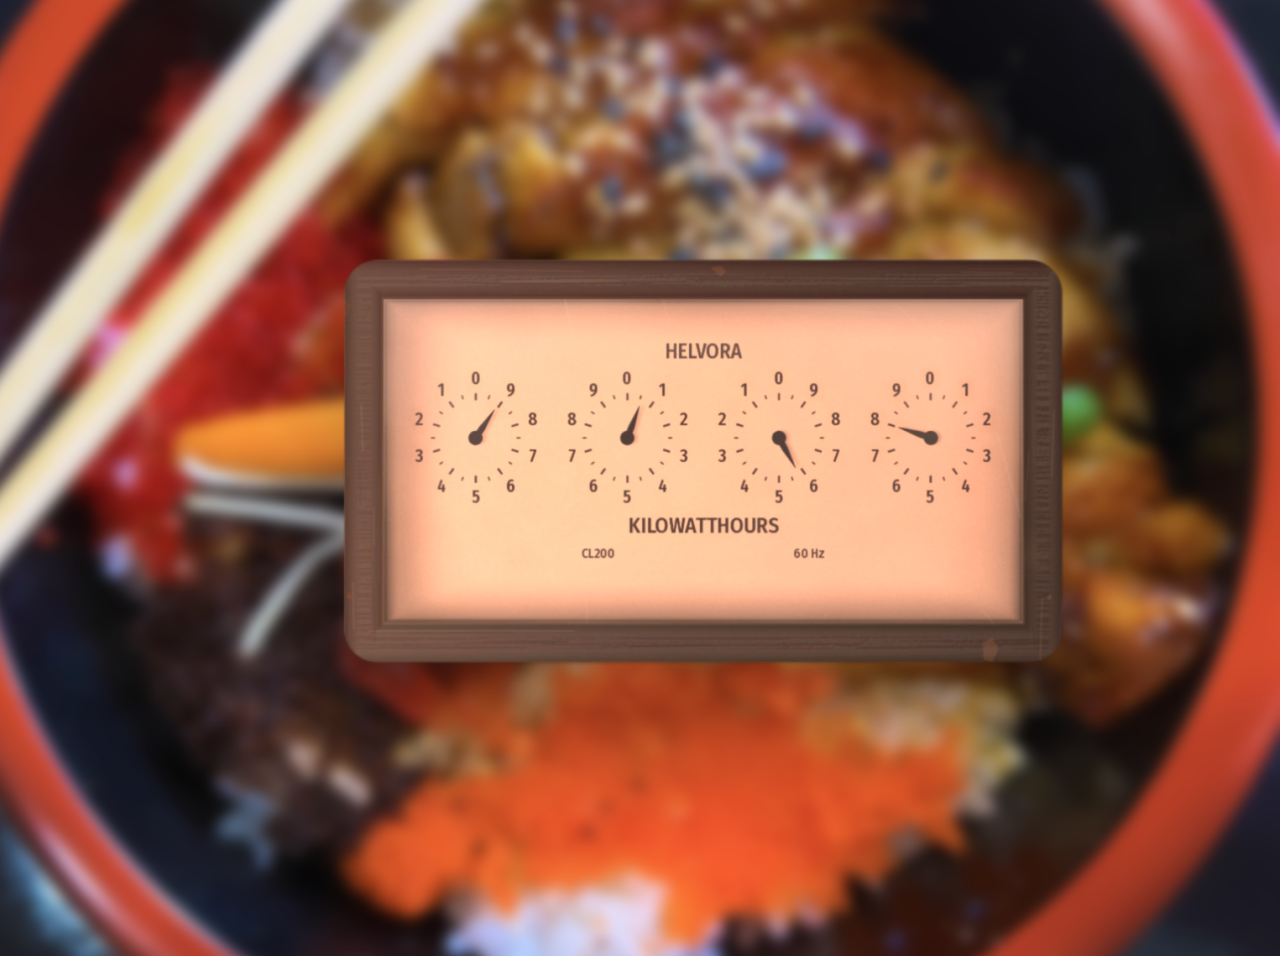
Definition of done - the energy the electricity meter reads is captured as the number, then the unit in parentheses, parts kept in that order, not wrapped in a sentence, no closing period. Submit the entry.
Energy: 9058 (kWh)
